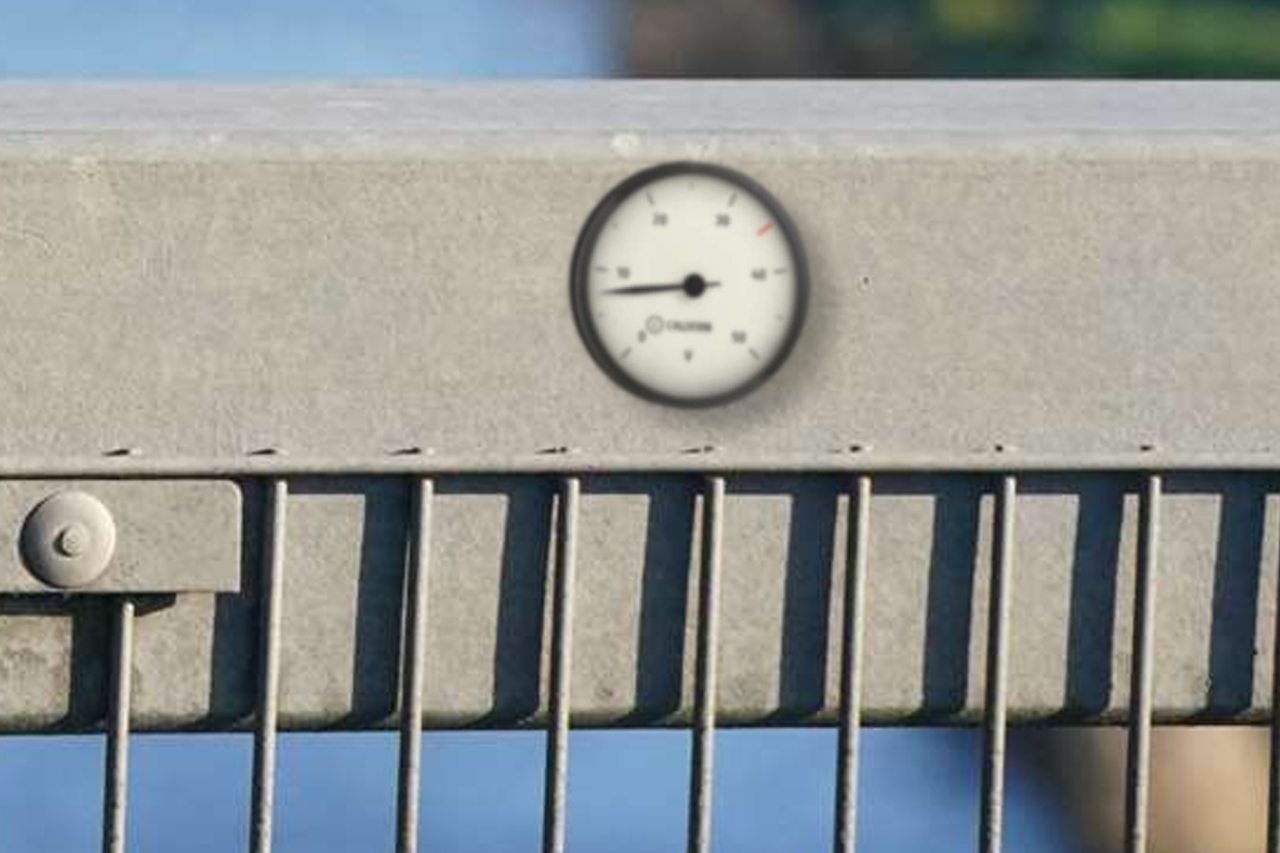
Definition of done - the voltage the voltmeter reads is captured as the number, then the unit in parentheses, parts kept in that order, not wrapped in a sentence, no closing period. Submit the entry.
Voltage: 7.5 (V)
